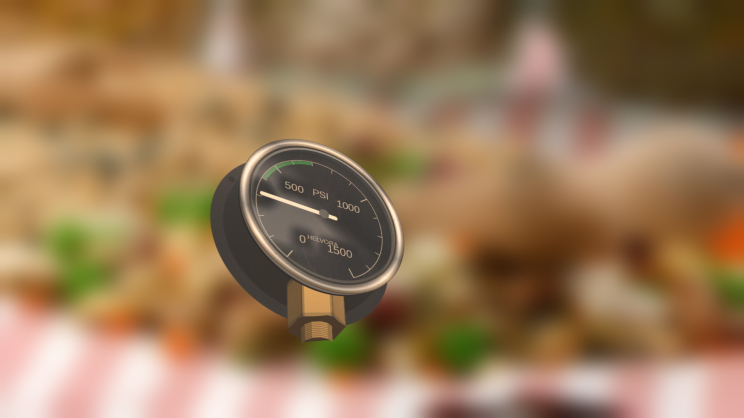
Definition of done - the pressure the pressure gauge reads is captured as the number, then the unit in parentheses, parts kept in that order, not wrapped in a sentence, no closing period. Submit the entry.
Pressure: 300 (psi)
